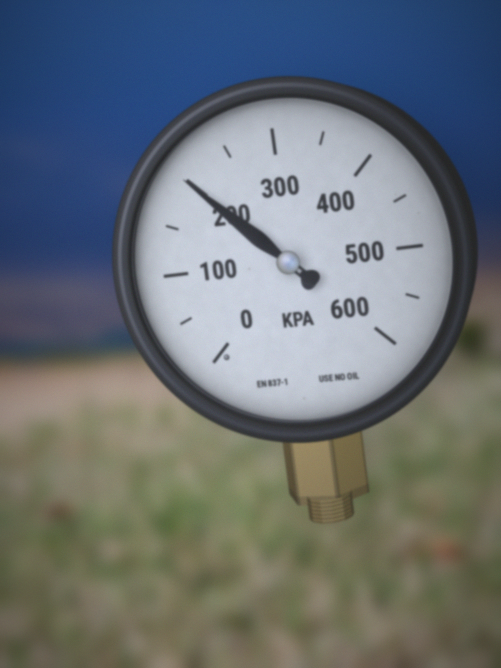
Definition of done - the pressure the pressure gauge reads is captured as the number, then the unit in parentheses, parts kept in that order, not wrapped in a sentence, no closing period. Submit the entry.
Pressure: 200 (kPa)
